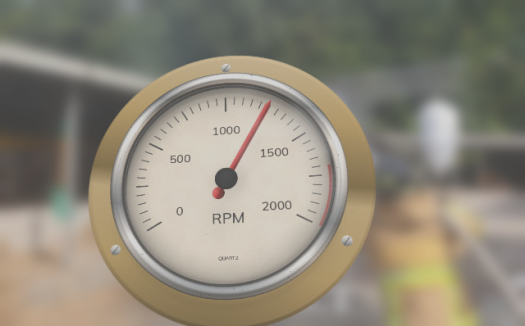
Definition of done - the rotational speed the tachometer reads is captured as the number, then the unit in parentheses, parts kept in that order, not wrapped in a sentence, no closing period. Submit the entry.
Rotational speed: 1250 (rpm)
